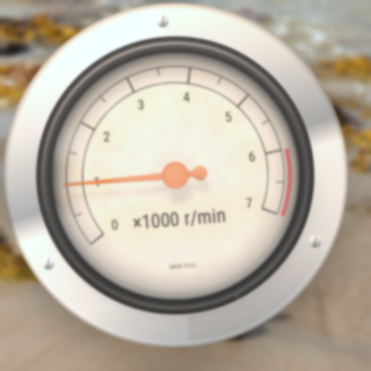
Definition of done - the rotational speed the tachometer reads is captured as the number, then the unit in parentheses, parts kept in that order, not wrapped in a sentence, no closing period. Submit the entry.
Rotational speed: 1000 (rpm)
